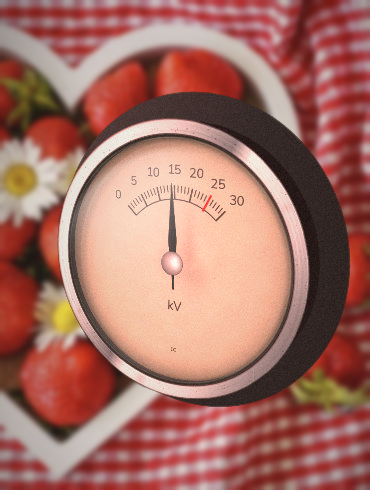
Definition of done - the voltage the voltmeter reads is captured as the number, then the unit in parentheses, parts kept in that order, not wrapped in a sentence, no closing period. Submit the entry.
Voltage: 15 (kV)
